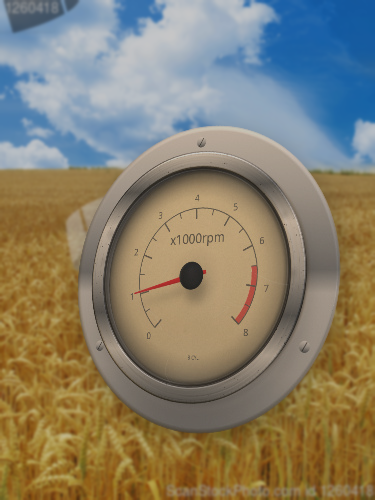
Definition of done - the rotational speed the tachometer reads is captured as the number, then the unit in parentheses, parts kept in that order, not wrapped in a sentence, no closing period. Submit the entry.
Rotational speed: 1000 (rpm)
